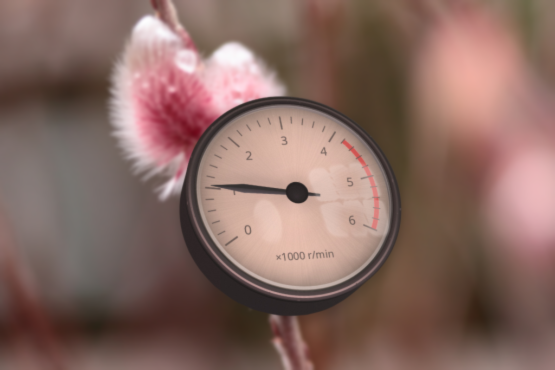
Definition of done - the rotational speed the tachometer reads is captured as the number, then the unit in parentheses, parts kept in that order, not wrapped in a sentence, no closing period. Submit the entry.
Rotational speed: 1000 (rpm)
